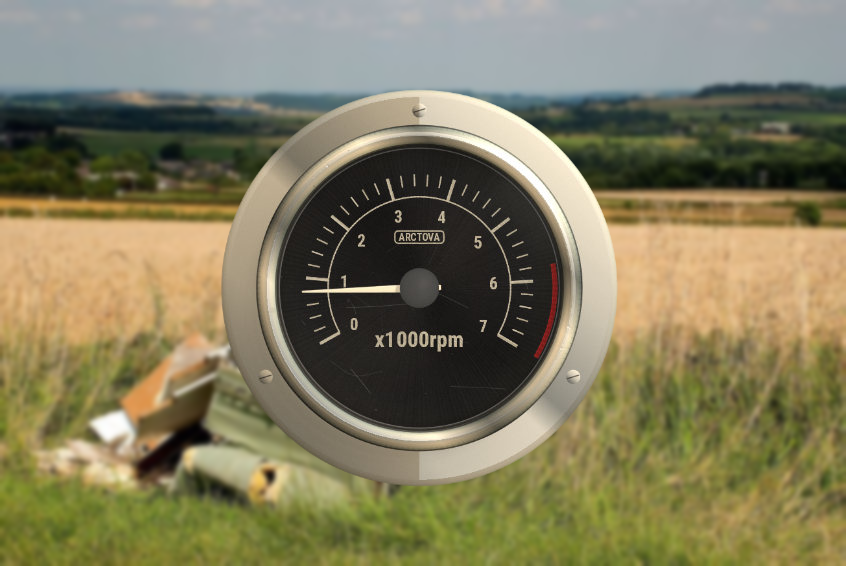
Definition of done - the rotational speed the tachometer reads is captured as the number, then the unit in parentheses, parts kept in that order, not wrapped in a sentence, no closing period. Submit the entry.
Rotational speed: 800 (rpm)
